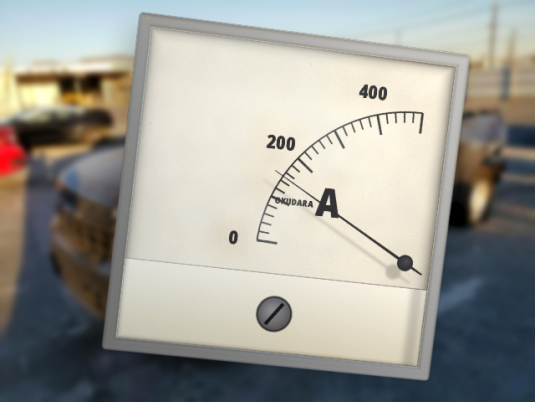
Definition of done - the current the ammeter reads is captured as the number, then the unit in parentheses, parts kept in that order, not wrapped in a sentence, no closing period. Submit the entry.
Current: 150 (A)
